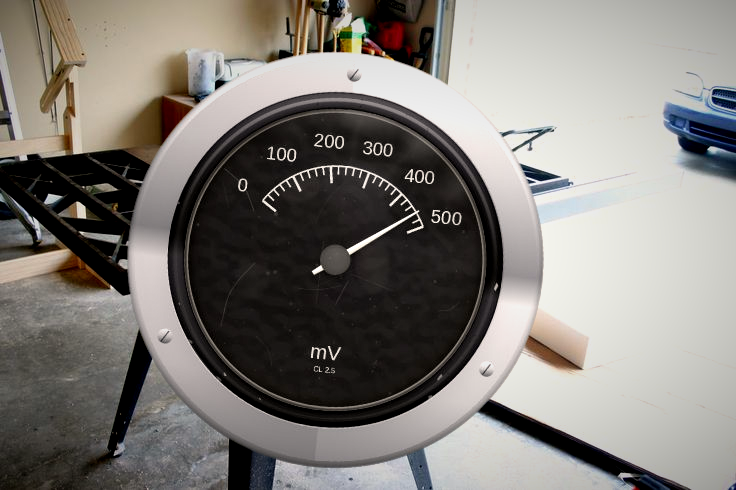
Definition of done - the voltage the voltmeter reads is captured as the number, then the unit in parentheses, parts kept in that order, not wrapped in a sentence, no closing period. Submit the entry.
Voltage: 460 (mV)
